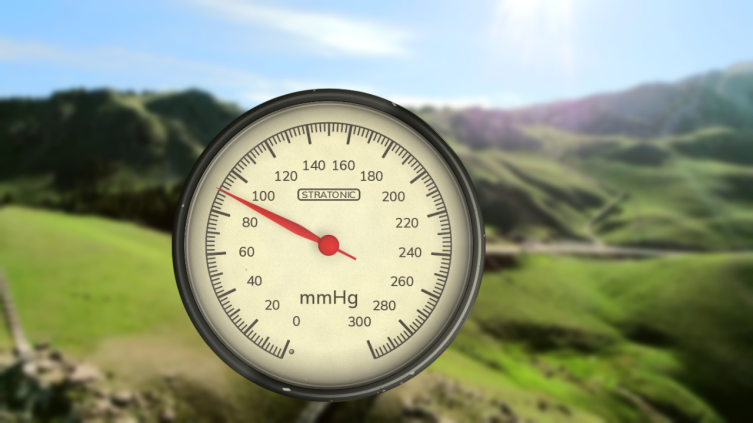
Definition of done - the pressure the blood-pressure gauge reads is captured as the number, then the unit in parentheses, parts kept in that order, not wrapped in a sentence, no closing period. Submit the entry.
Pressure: 90 (mmHg)
